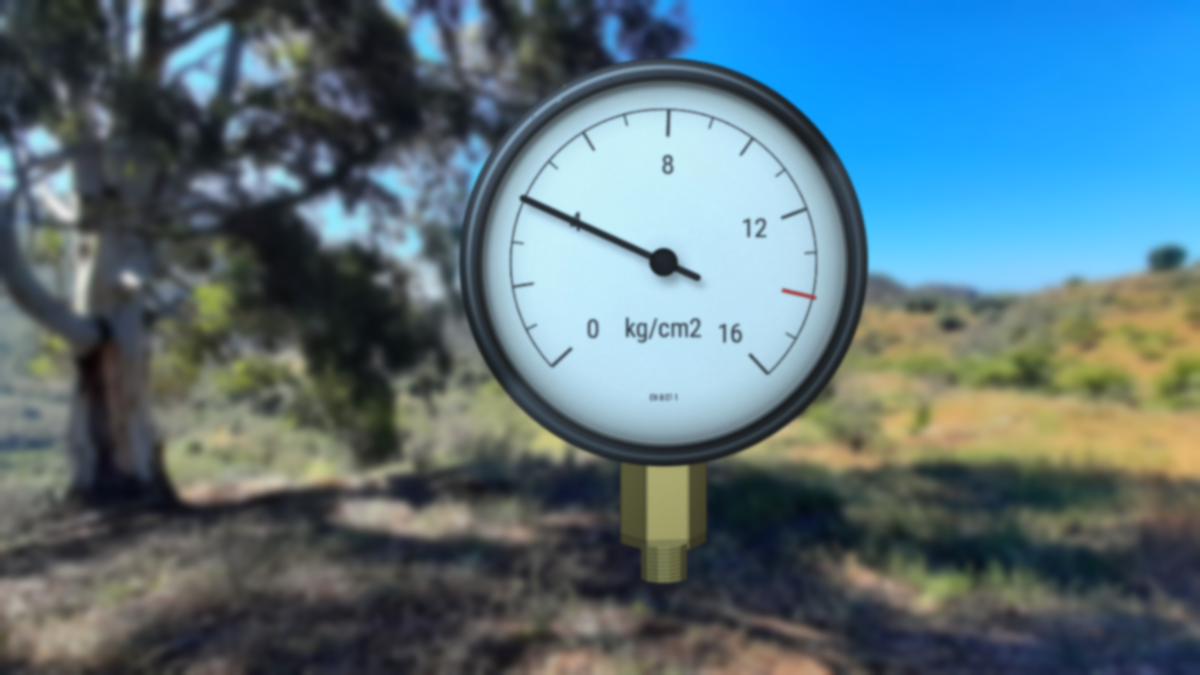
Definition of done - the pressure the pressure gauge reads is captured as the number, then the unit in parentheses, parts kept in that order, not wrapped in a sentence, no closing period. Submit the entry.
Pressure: 4 (kg/cm²)
